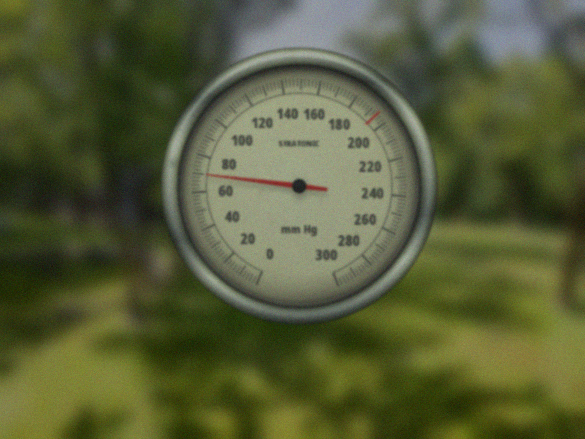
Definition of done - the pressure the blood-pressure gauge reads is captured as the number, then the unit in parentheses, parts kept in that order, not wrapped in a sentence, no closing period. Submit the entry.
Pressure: 70 (mmHg)
